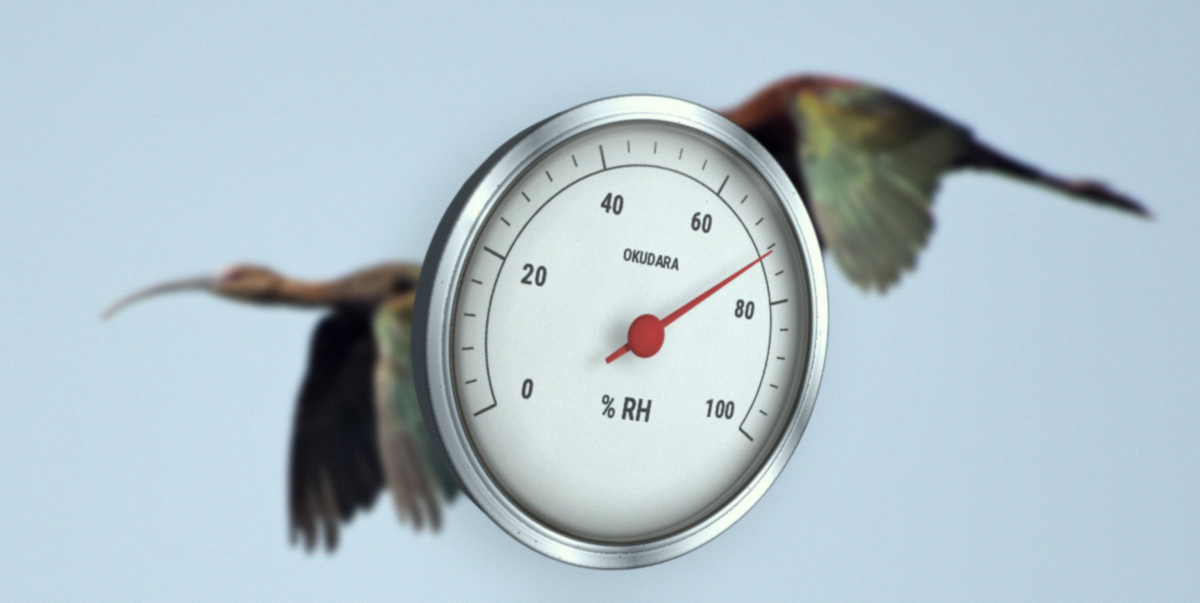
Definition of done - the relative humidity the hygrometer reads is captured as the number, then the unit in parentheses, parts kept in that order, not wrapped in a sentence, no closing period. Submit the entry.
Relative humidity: 72 (%)
